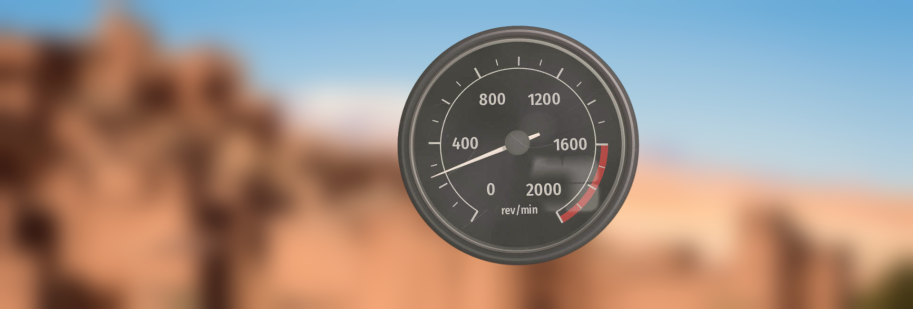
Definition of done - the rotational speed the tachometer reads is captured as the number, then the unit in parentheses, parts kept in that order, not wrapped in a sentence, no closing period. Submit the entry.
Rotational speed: 250 (rpm)
